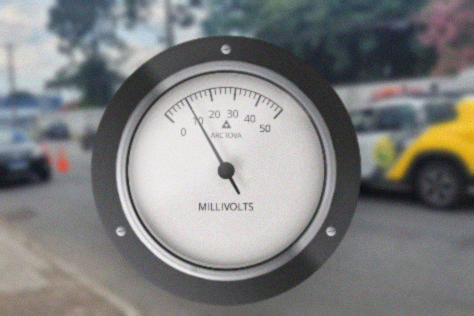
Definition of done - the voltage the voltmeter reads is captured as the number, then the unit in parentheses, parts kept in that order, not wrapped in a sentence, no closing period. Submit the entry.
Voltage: 10 (mV)
